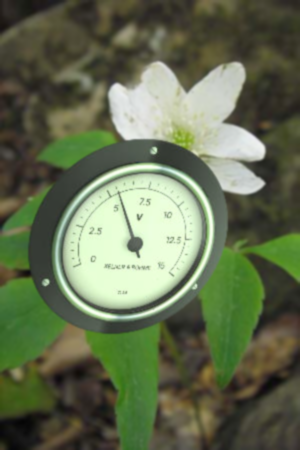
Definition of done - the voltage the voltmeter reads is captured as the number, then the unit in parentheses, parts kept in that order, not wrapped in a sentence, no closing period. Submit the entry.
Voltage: 5.5 (V)
